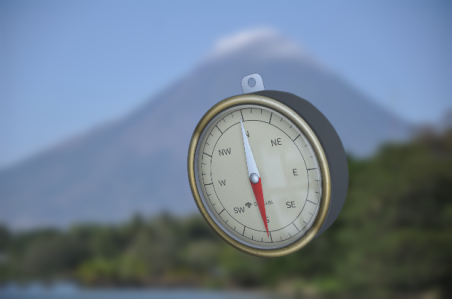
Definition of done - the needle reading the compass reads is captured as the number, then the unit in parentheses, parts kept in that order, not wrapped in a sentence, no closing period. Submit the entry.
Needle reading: 180 (°)
